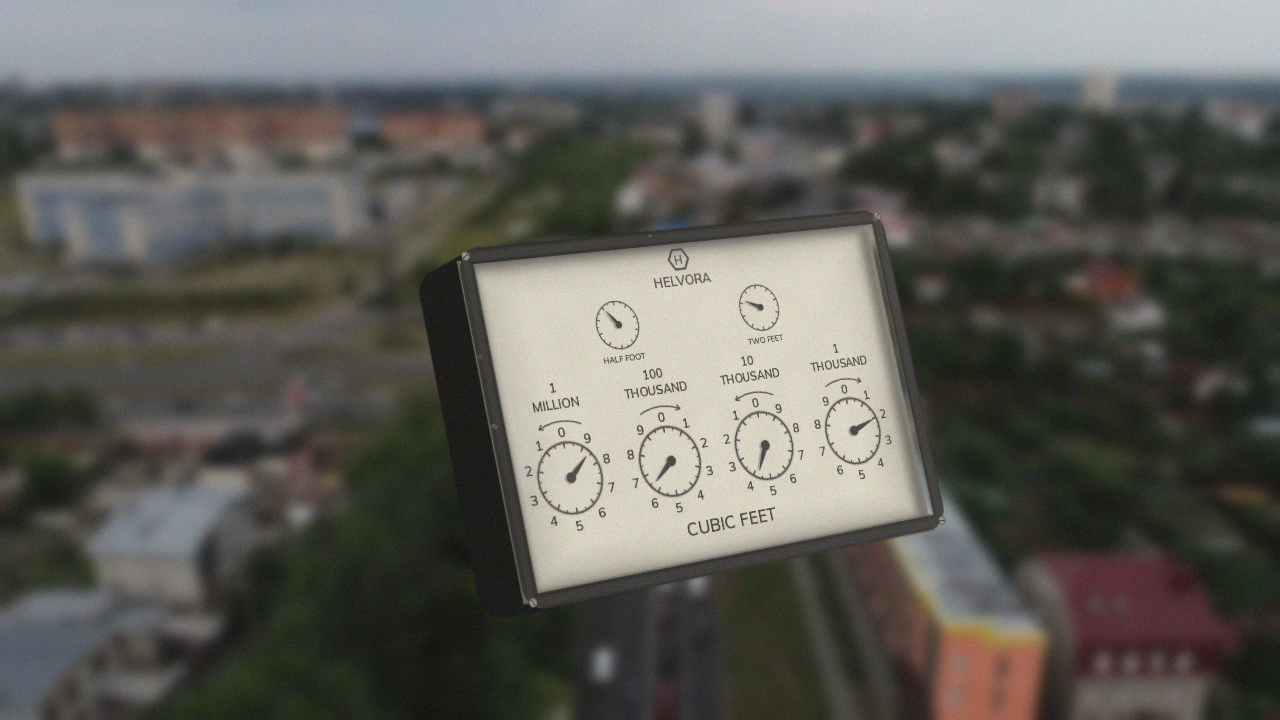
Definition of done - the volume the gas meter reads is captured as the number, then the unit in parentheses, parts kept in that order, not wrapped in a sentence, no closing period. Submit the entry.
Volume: 864200 (ft³)
